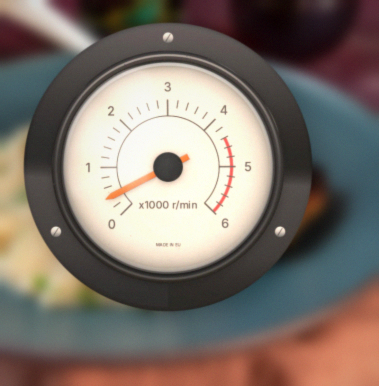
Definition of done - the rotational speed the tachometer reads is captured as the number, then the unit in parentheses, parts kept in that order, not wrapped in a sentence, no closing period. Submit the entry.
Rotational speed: 400 (rpm)
